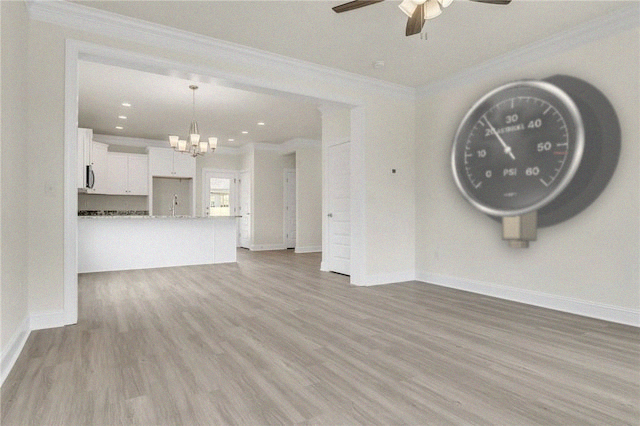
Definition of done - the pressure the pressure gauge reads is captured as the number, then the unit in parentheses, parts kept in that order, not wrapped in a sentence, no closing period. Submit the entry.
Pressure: 22 (psi)
